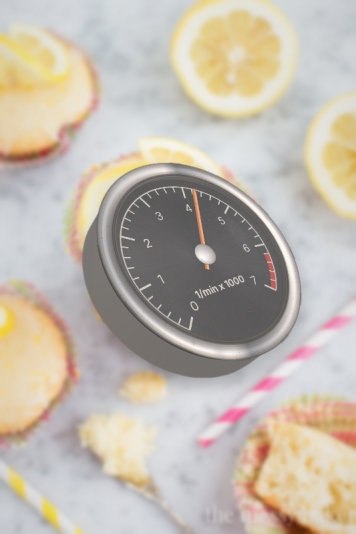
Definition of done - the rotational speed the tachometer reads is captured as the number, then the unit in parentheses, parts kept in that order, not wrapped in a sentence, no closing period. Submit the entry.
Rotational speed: 4200 (rpm)
